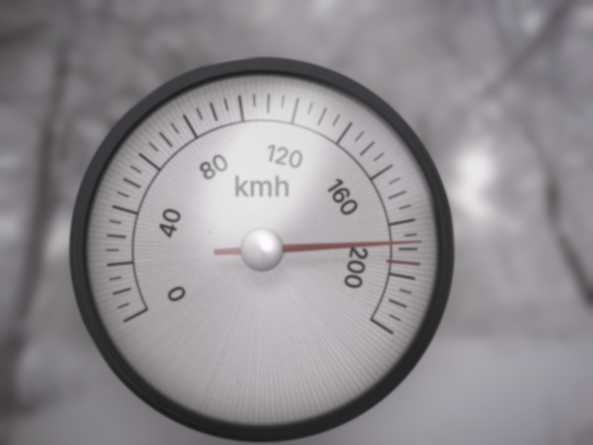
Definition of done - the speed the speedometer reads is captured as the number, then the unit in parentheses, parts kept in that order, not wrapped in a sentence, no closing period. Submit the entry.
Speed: 187.5 (km/h)
